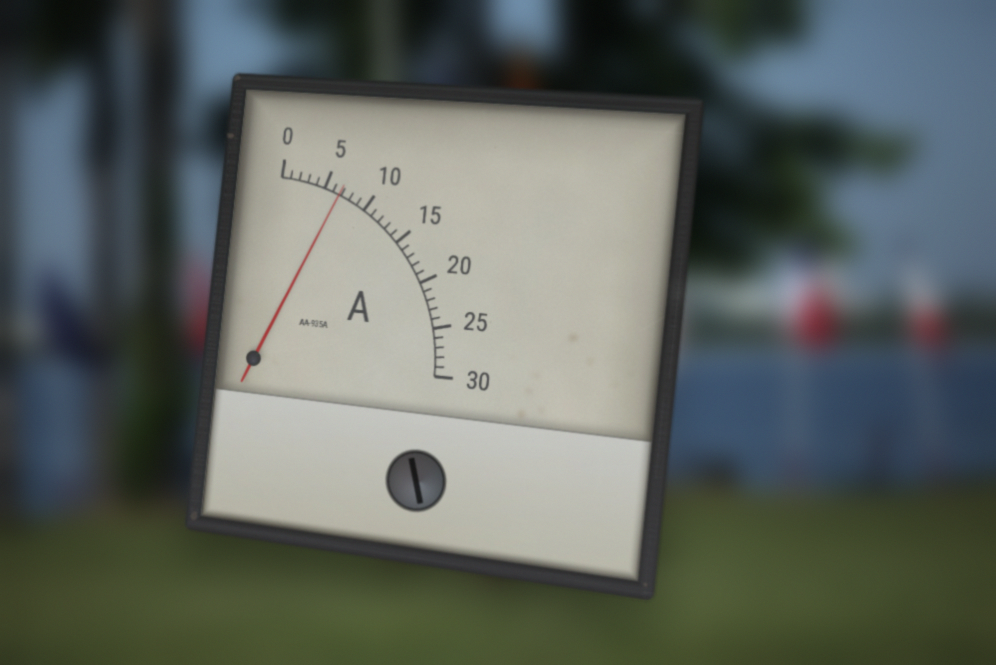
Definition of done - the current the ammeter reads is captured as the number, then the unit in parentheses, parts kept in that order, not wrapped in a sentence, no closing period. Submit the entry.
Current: 7 (A)
